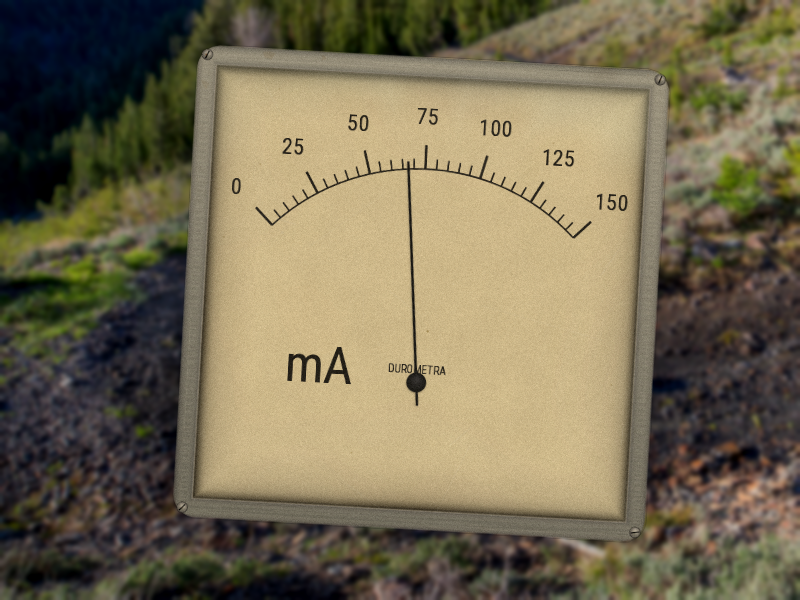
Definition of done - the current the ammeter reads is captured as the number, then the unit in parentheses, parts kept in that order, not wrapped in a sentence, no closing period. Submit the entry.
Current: 67.5 (mA)
